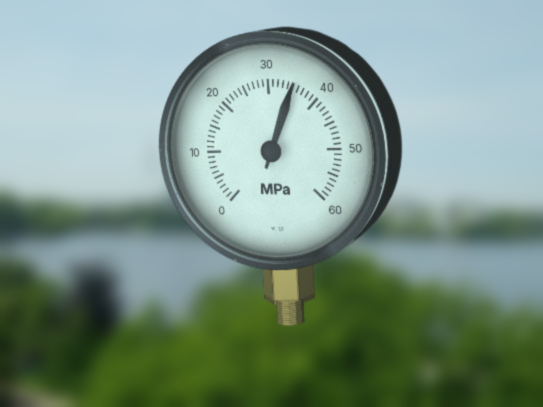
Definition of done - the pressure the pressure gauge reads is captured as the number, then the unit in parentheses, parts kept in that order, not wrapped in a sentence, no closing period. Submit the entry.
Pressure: 35 (MPa)
